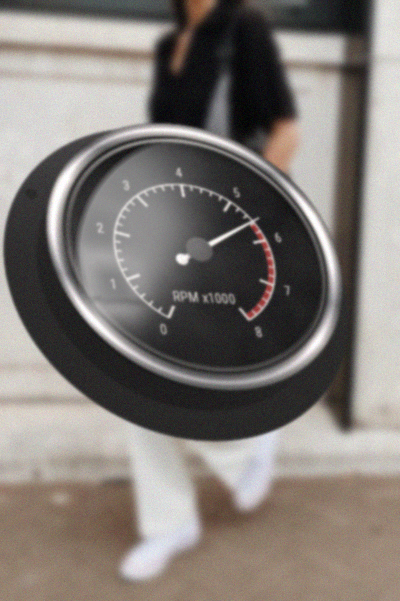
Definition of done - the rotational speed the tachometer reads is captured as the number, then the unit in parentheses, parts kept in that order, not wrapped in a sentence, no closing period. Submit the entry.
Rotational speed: 5600 (rpm)
